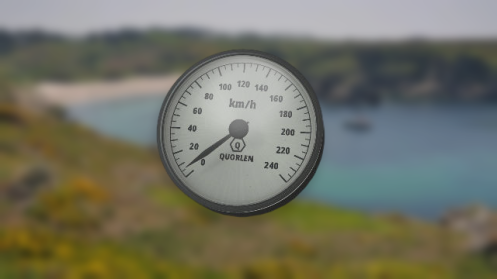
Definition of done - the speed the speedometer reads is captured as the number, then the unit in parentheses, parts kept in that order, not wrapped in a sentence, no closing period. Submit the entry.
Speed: 5 (km/h)
